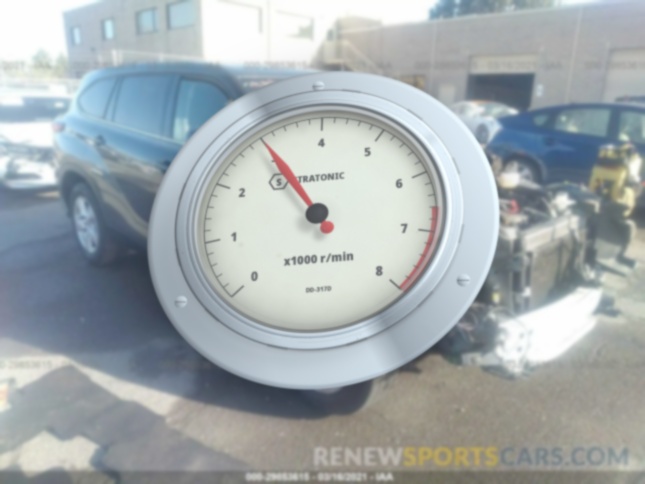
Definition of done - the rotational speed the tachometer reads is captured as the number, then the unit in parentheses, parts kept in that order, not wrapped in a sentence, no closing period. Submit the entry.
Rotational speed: 3000 (rpm)
